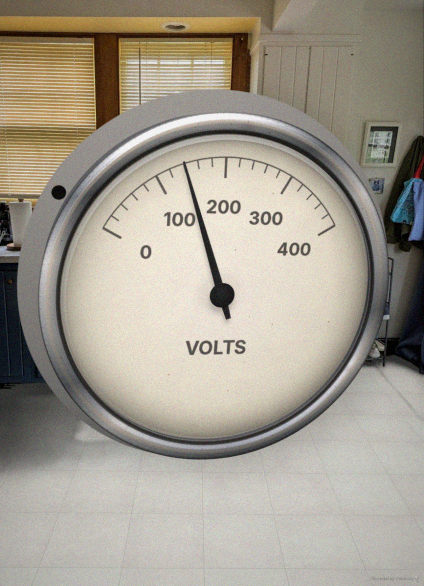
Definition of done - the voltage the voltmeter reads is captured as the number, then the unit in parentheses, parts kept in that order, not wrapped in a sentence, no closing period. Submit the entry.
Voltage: 140 (V)
